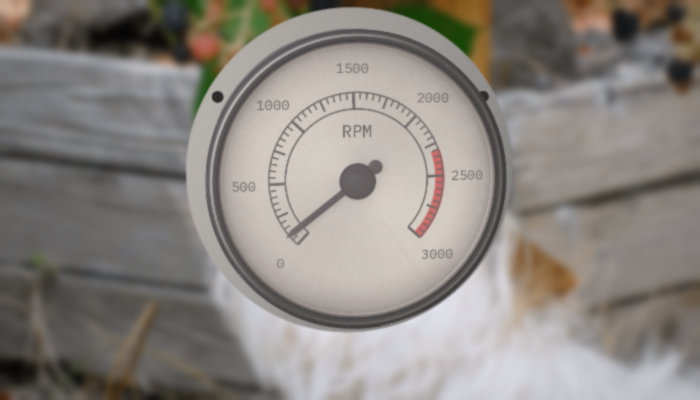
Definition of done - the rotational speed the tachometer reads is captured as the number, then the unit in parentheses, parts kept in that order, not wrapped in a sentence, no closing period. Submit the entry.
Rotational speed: 100 (rpm)
